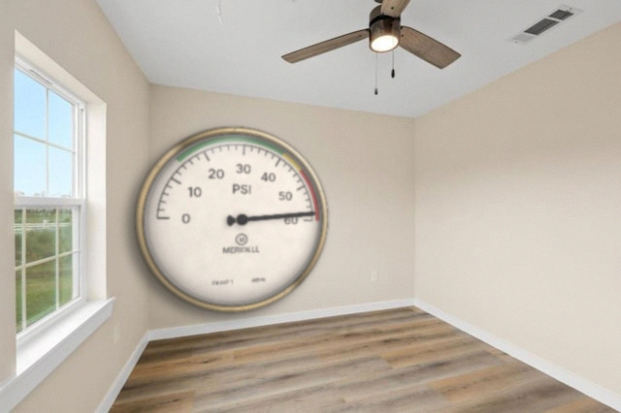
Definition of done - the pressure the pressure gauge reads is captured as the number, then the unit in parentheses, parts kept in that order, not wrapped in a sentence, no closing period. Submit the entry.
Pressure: 58 (psi)
